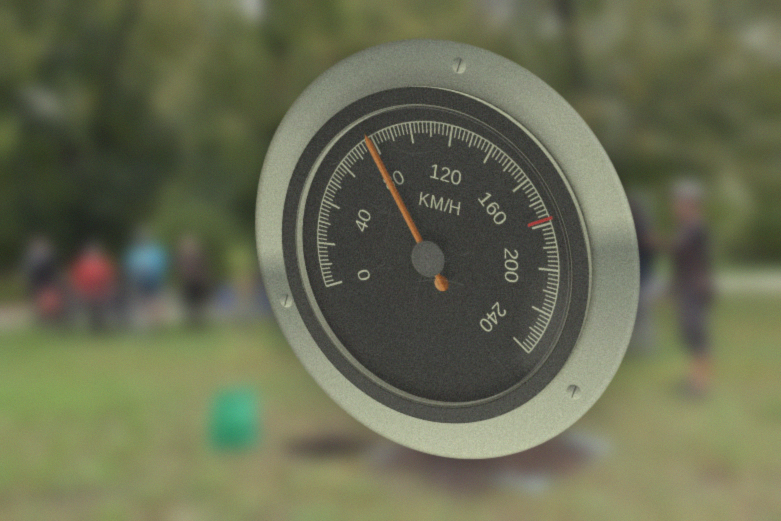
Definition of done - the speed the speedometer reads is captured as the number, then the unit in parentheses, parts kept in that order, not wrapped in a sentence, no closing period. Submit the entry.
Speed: 80 (km/h)
